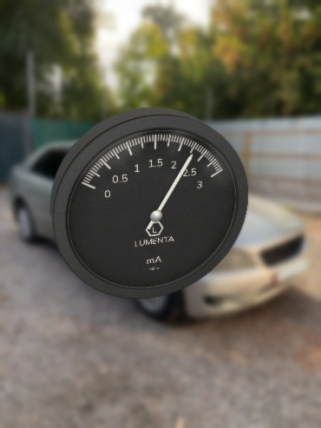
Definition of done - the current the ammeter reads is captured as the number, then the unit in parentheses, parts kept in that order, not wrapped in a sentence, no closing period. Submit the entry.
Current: 2.25 (mA)
